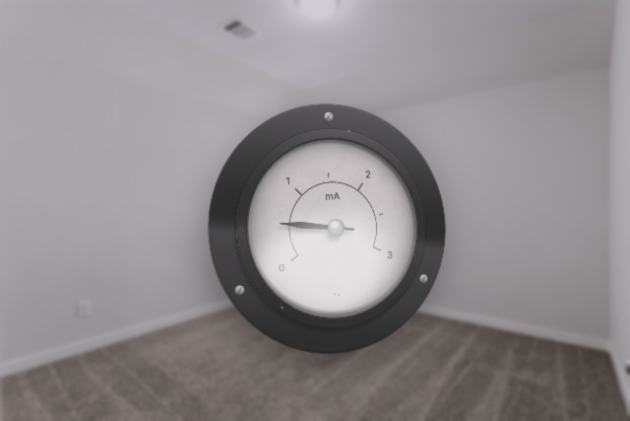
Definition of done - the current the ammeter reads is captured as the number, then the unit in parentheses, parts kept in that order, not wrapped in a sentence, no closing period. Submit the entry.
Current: 0.5 (mA)
